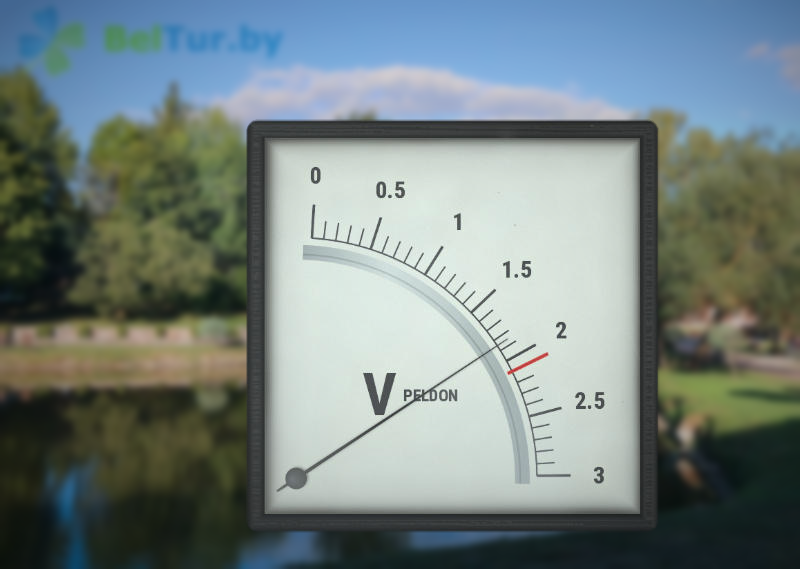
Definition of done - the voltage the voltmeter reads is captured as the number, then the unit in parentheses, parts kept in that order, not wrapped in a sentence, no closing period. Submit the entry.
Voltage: 1.85 (V)
